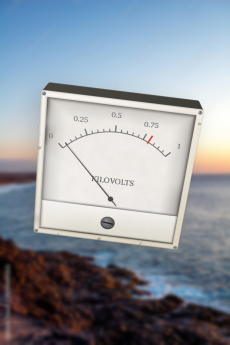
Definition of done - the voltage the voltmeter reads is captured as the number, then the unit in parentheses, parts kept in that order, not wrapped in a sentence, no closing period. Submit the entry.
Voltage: 0.05 (kV)
